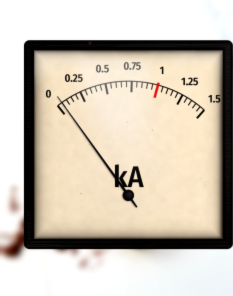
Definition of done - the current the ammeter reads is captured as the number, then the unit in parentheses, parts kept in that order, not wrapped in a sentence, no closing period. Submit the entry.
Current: 0.05 (kA)
